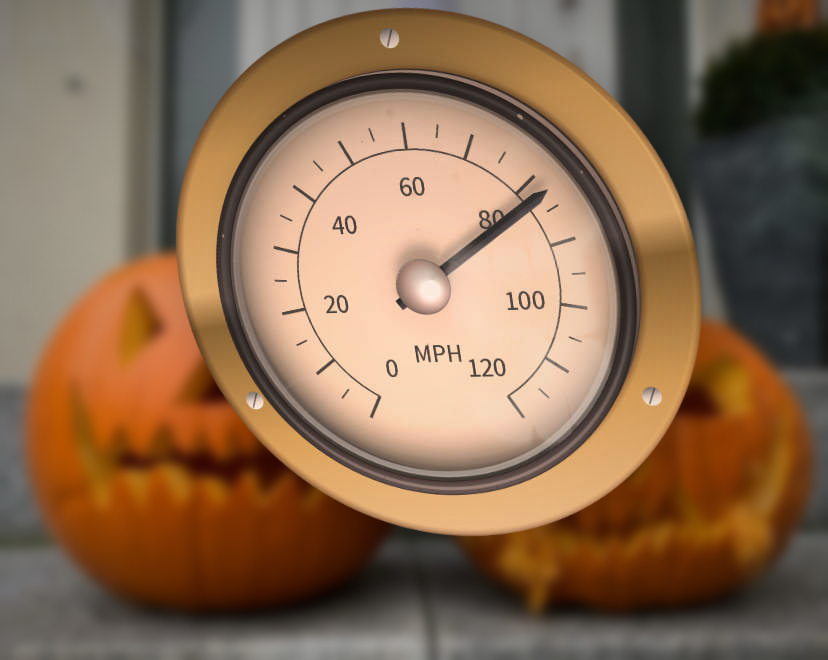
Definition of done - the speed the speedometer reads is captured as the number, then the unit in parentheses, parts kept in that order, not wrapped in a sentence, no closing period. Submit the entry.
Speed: 82.5 (mph)
